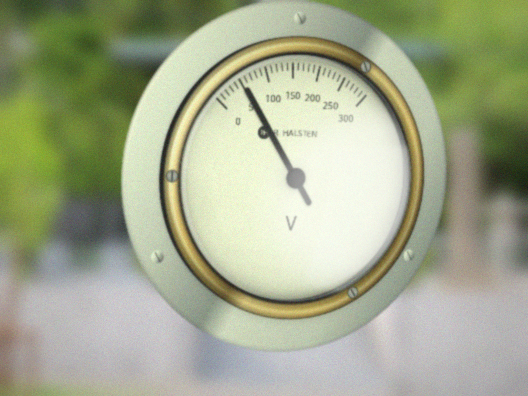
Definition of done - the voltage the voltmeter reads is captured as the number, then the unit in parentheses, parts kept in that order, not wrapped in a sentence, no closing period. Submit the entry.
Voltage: 50 (V)
